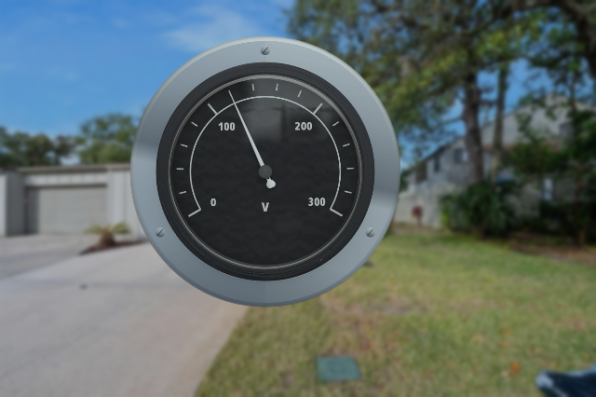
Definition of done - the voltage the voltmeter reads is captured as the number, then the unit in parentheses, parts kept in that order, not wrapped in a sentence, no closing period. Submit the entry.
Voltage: 120 (V)
